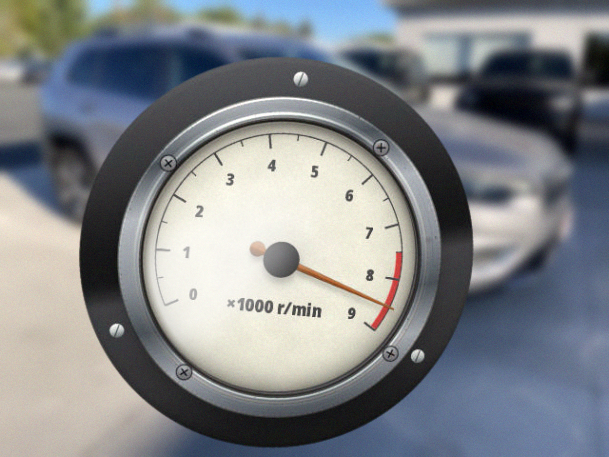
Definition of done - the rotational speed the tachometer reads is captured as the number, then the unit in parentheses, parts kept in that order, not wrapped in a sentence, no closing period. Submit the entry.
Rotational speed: 8500 (rpm)
